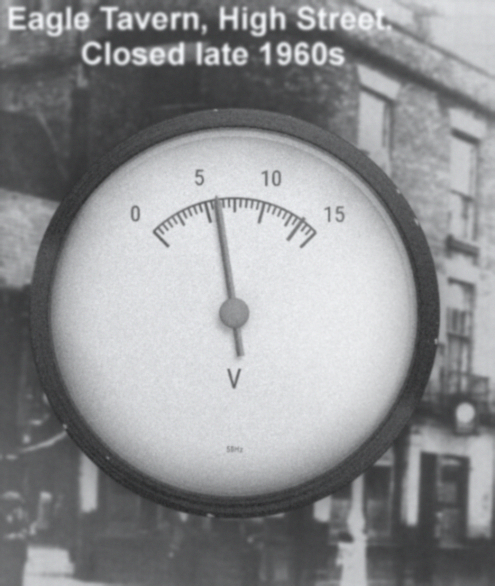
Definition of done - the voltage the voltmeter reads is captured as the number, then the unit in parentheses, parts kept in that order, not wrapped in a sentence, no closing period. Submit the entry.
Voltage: 6 (V)
